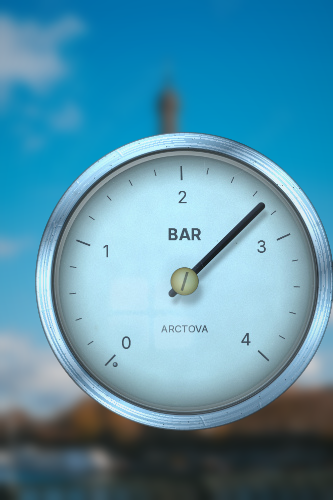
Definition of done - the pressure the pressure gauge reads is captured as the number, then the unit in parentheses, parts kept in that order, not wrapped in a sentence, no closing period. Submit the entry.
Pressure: 2.7 (bar)
